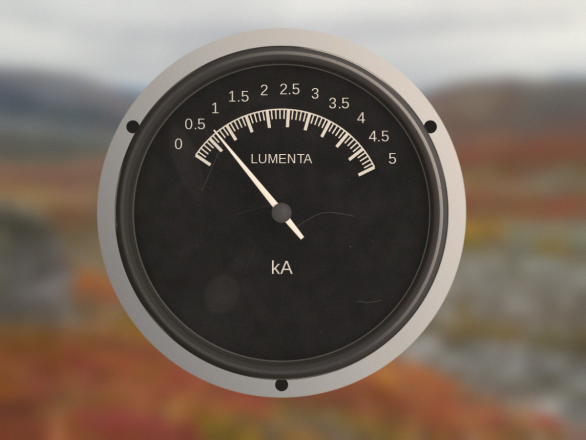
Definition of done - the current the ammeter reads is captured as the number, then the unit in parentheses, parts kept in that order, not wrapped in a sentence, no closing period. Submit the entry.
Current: 0.7 (kA)
